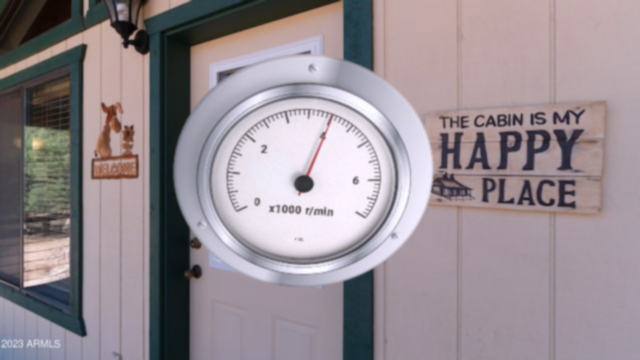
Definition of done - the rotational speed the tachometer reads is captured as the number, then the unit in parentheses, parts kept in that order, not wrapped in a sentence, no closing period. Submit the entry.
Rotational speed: 4000 (rpm)
